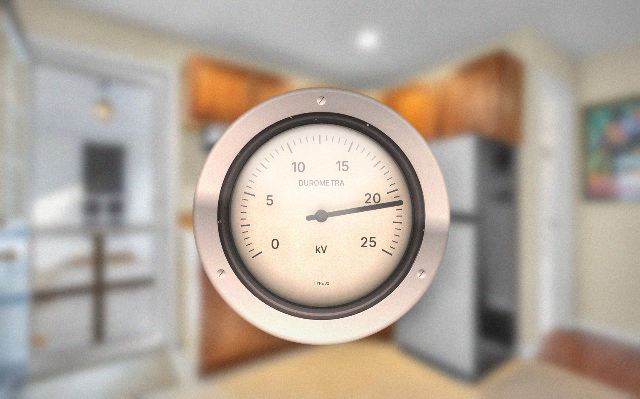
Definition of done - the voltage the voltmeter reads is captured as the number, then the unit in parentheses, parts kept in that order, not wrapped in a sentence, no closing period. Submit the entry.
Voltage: 21 (kV)
